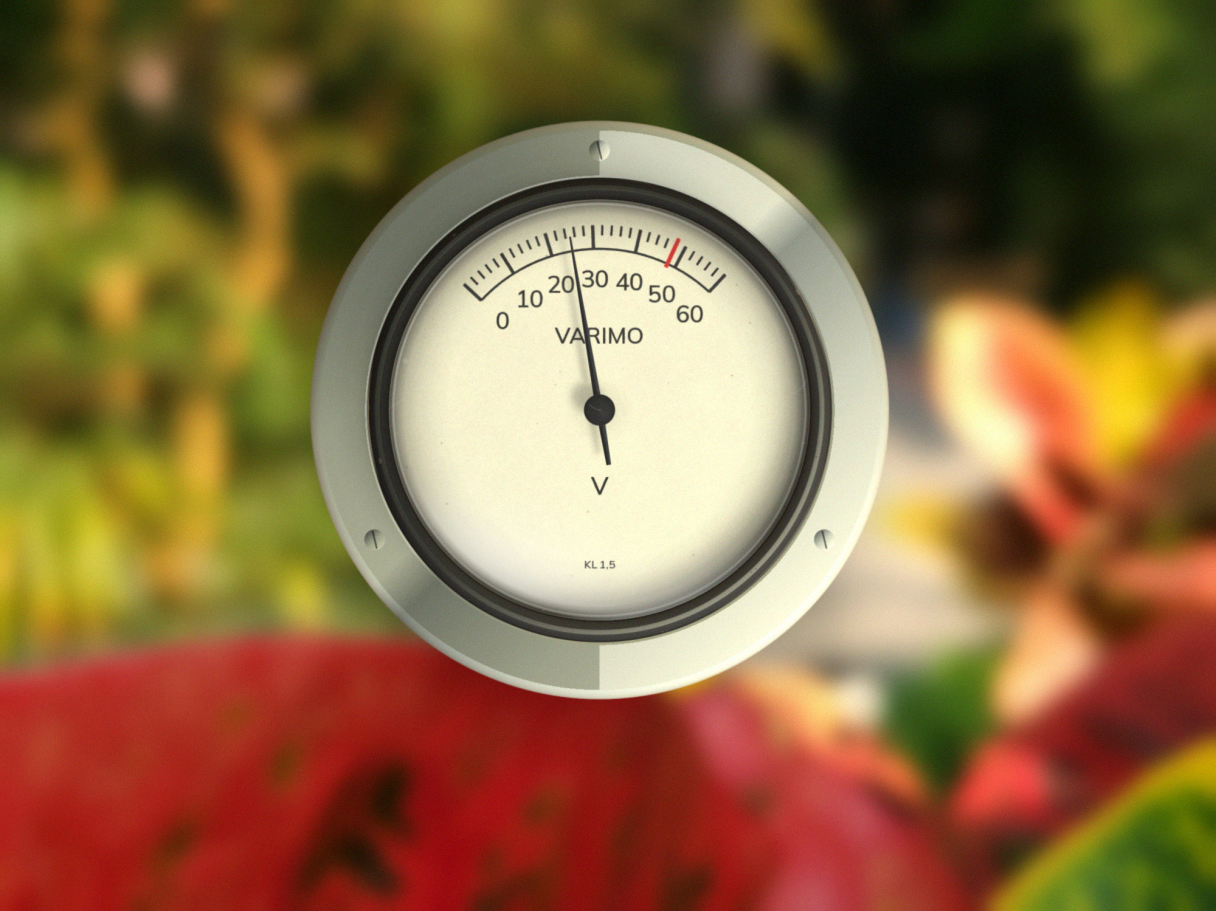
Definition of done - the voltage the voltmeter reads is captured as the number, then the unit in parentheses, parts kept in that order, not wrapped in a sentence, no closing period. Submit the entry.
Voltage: 25 (V)
